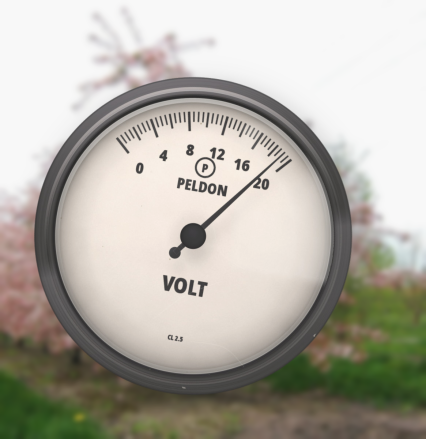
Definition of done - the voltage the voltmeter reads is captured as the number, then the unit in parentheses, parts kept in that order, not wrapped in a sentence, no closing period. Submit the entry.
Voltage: 19 (V)
